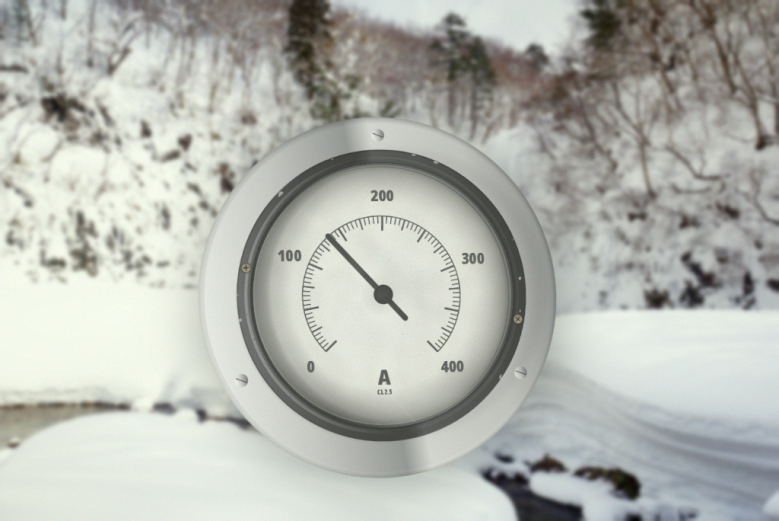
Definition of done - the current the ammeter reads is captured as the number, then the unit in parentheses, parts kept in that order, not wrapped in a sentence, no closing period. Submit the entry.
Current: 135 (A)
